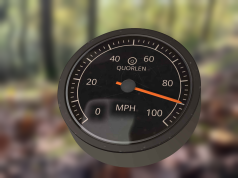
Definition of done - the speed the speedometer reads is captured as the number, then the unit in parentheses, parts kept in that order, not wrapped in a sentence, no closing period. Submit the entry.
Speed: 90 (mph)
